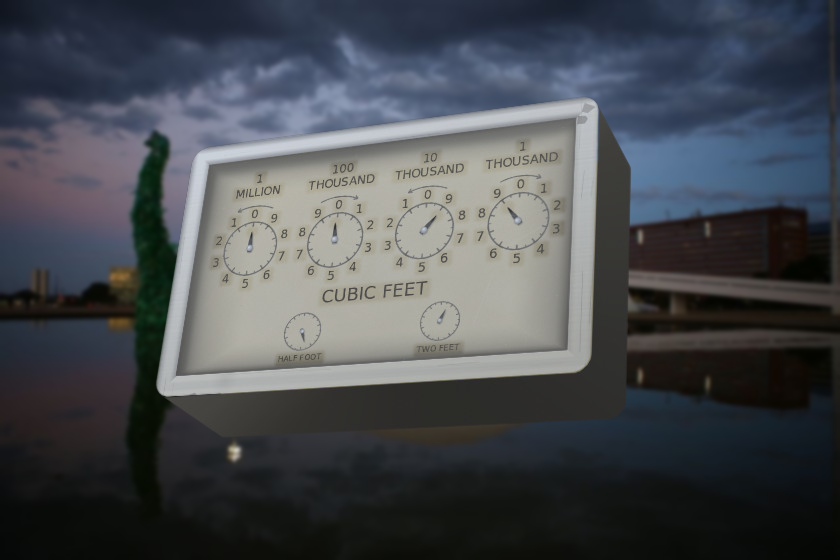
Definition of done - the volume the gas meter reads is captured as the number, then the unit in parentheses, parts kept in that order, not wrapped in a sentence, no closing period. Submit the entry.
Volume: 998900 (ft³)
